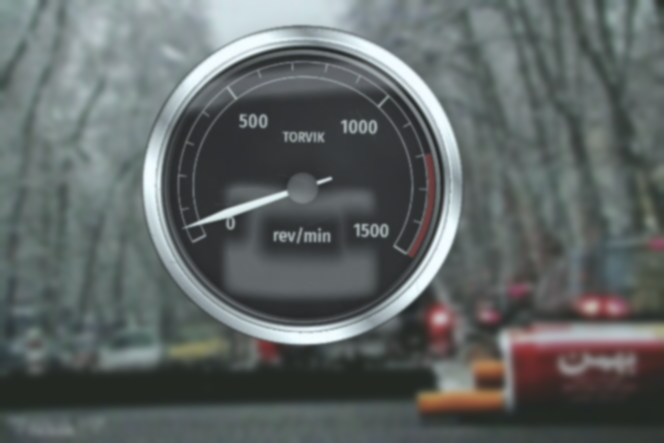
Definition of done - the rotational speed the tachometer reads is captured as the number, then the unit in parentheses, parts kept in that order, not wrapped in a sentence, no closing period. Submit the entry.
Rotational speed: 50 (rpm)
